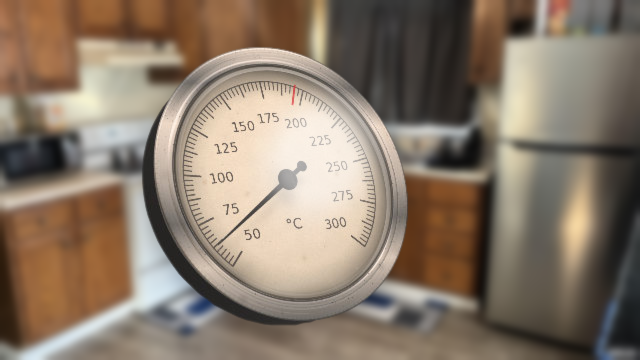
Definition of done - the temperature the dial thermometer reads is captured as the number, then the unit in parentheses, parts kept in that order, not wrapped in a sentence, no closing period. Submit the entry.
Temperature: 62.5 (°C)
